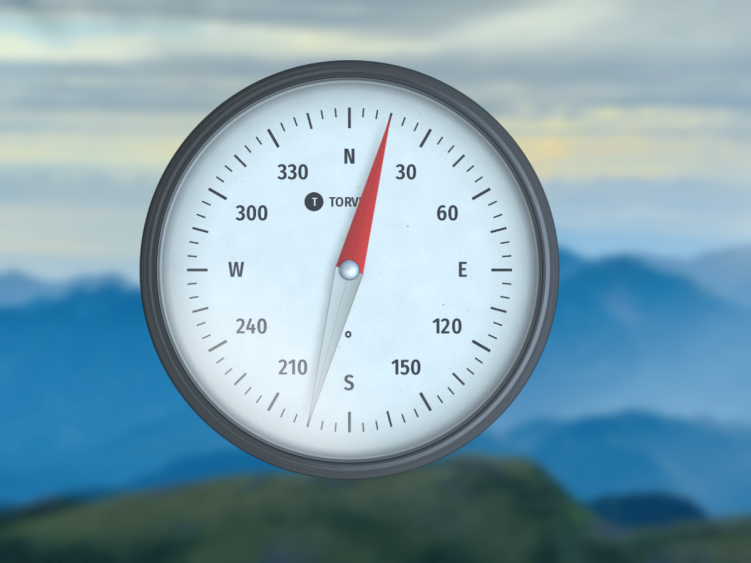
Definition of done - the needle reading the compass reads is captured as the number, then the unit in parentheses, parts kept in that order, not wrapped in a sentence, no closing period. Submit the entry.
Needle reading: 15 (°)
